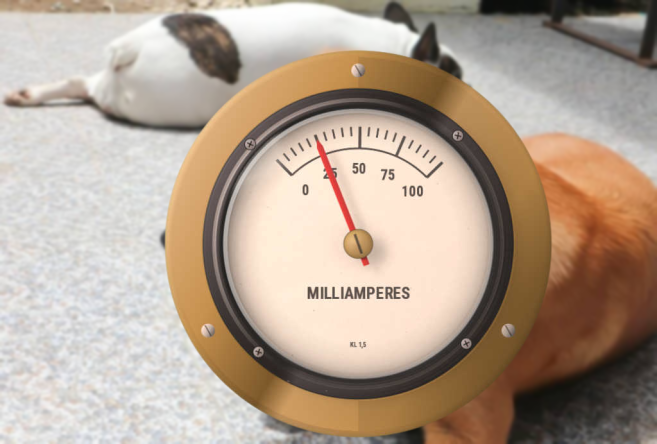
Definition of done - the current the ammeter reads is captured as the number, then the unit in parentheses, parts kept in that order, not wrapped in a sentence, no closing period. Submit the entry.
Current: 25 (mA)
